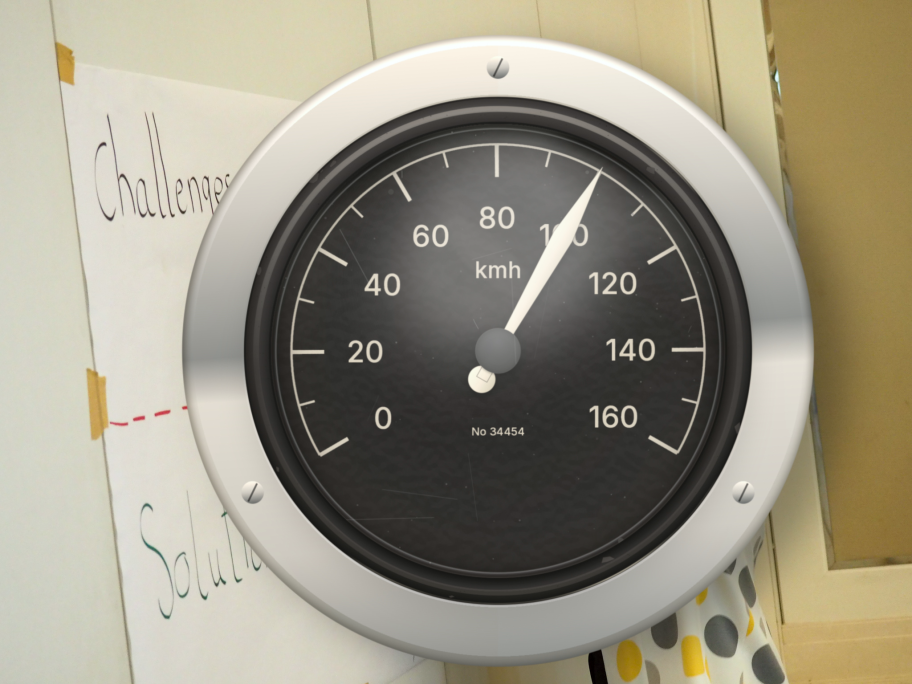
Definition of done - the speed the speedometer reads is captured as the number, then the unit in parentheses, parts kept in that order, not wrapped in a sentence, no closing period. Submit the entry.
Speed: 100 (km/h)
